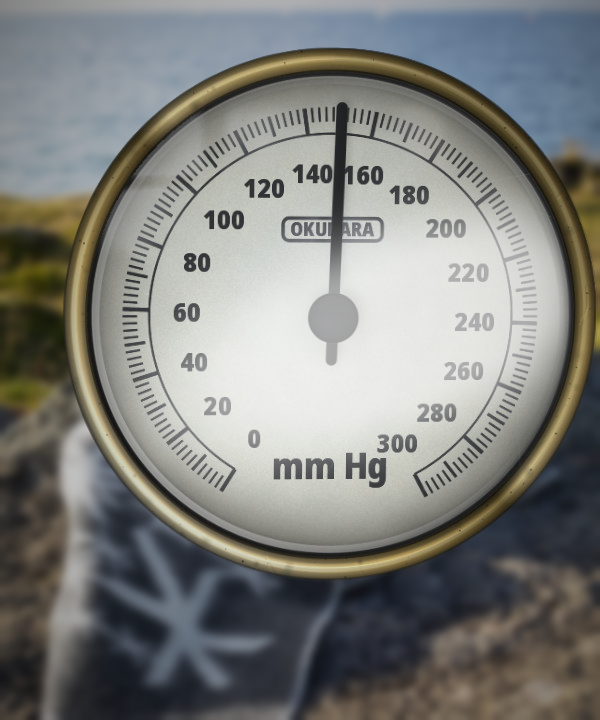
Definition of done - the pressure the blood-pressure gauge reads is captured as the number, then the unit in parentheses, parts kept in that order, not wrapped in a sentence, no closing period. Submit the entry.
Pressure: 150 (mmHg)
